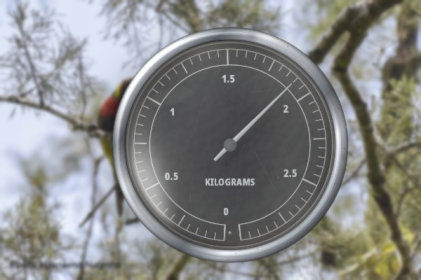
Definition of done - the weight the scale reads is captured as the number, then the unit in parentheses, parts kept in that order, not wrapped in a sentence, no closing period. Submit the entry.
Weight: 1.9 (kg)
